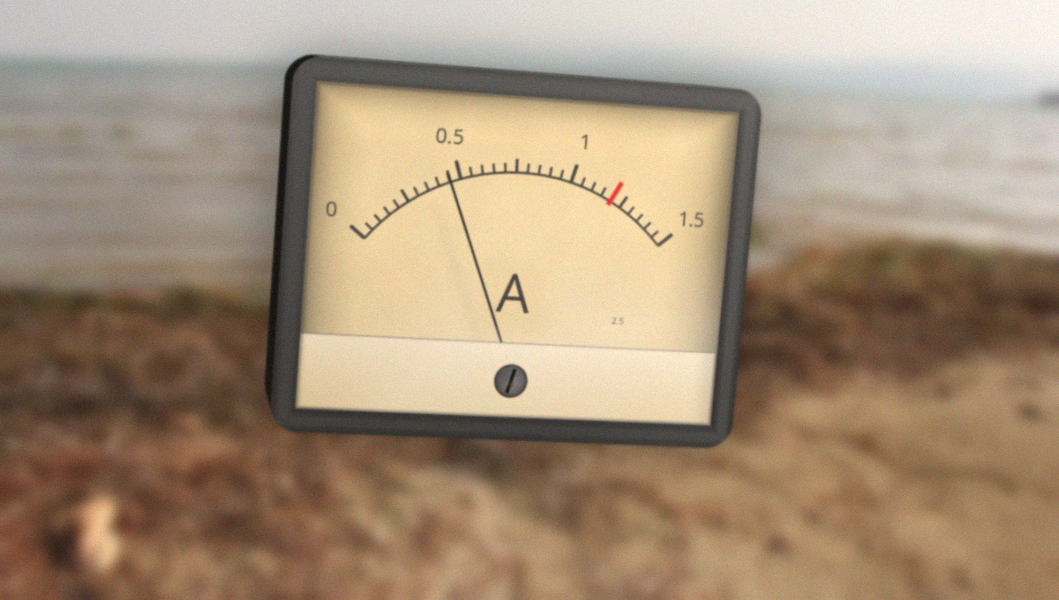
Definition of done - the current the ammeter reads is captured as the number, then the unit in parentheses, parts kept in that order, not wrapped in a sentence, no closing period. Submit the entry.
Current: 0.45 (A)
